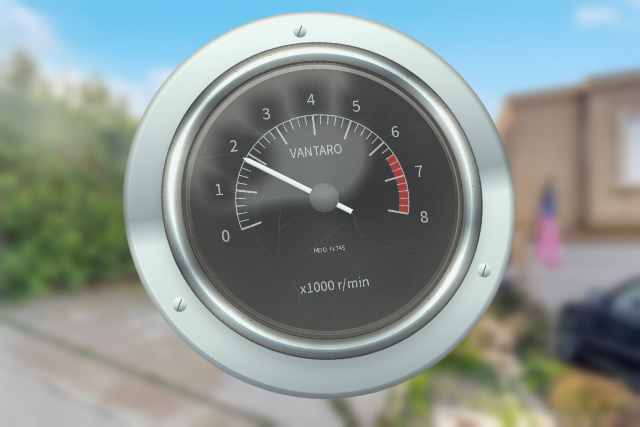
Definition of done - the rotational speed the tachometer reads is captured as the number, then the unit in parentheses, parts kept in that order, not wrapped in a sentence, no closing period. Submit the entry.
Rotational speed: 1800 (rpm)
